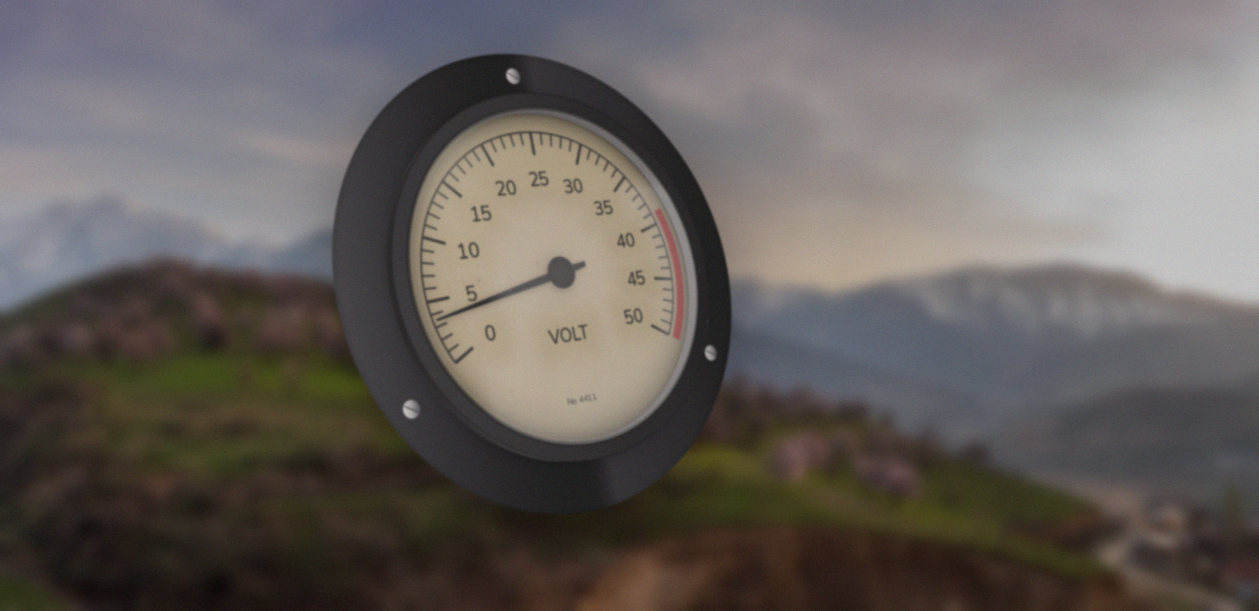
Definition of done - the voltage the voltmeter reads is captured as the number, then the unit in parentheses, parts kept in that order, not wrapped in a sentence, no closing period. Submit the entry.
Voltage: 3.5 (V)
